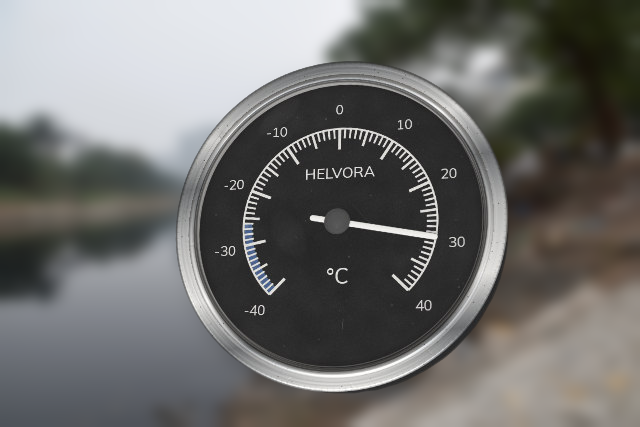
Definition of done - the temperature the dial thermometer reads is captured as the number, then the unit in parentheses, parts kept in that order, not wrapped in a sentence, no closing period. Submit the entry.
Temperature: 30 (°C)
